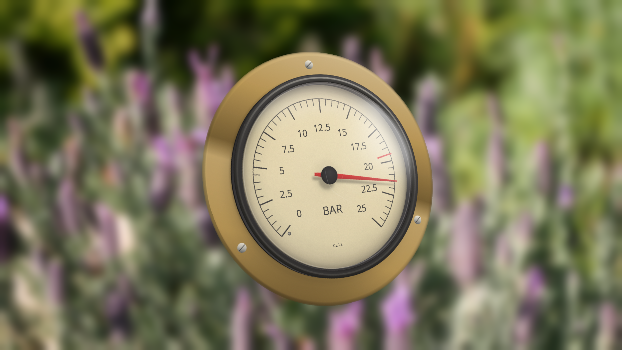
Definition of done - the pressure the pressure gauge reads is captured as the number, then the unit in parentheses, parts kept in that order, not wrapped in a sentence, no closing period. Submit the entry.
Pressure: 21.5 (bar)
